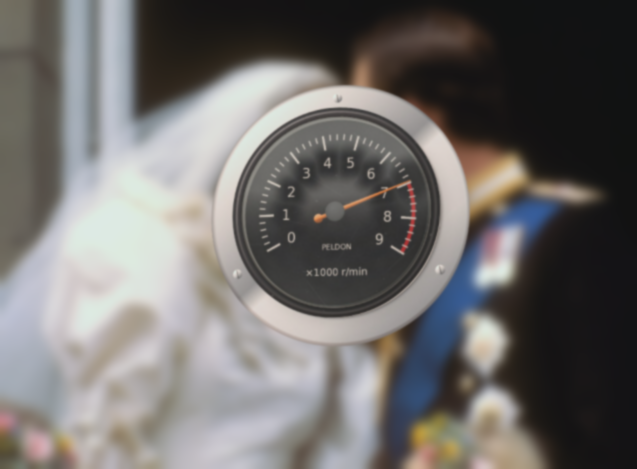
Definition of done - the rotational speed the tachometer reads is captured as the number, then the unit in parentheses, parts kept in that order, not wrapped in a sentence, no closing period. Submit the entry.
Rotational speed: 7000 (rpm)
